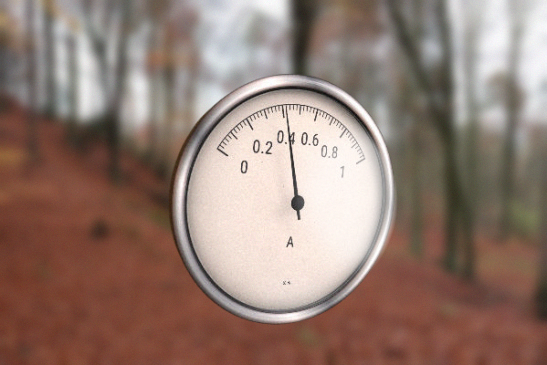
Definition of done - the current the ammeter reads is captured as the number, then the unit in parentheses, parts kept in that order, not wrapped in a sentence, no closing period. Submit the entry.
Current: 0.4 (A)
